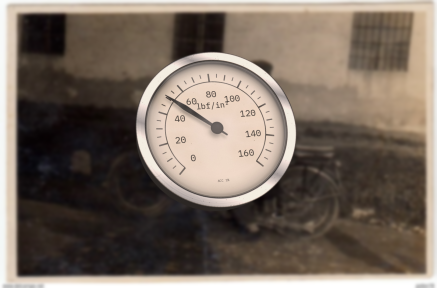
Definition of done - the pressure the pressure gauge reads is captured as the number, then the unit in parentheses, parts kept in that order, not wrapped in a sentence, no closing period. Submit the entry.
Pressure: 50 (psi)
